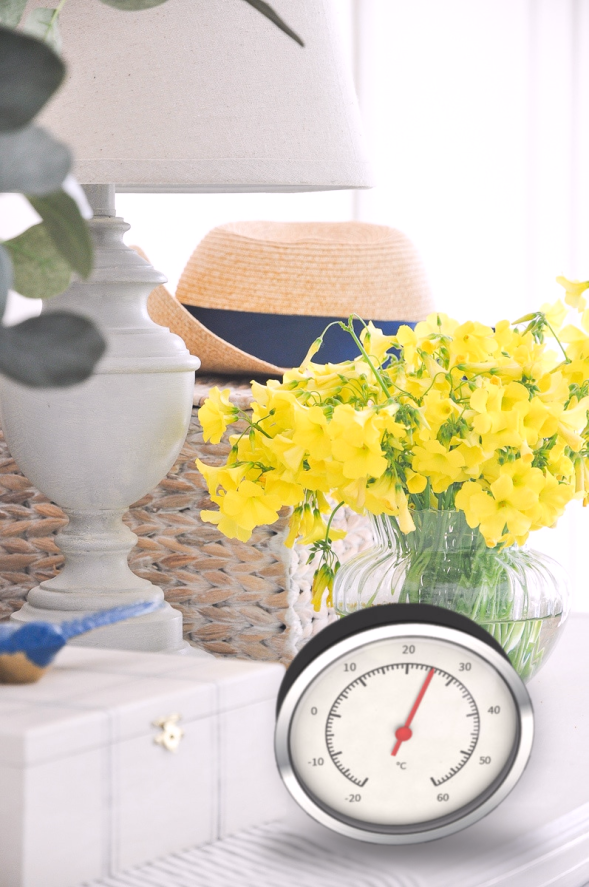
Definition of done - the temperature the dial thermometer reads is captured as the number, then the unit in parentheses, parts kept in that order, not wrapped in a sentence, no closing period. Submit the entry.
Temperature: 25 (°C)
